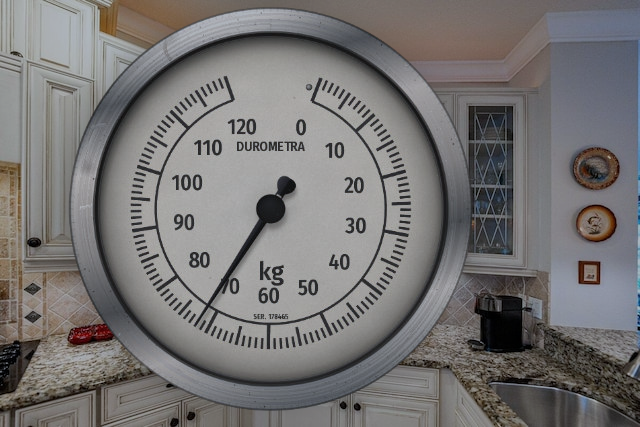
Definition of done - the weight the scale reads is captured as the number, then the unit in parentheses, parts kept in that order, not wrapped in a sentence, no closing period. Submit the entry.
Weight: 72 (kg)
